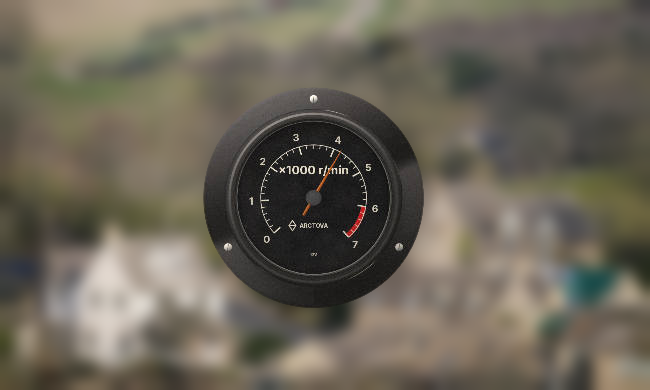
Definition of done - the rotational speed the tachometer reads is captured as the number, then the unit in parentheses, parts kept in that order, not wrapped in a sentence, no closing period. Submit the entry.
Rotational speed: 4200 (rpm)
